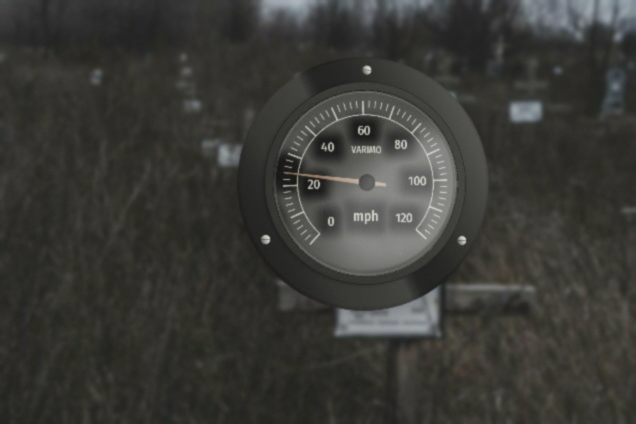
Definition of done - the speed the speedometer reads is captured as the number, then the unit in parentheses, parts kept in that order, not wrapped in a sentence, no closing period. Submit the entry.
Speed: 24 (mph)
